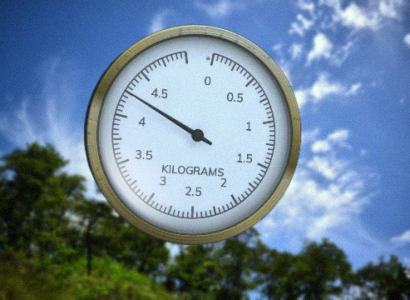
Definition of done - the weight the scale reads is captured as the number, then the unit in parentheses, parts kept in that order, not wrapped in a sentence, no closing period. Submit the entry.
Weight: 4.25 (kg)
